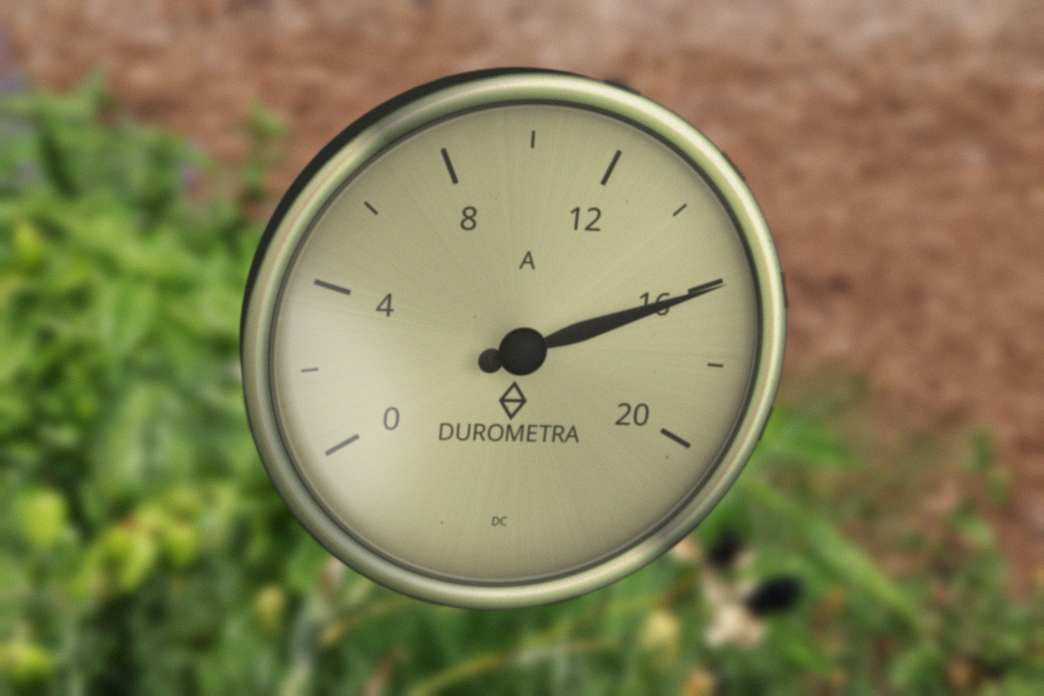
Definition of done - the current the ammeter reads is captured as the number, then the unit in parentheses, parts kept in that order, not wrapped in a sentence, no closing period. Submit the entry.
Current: 16 (A)
